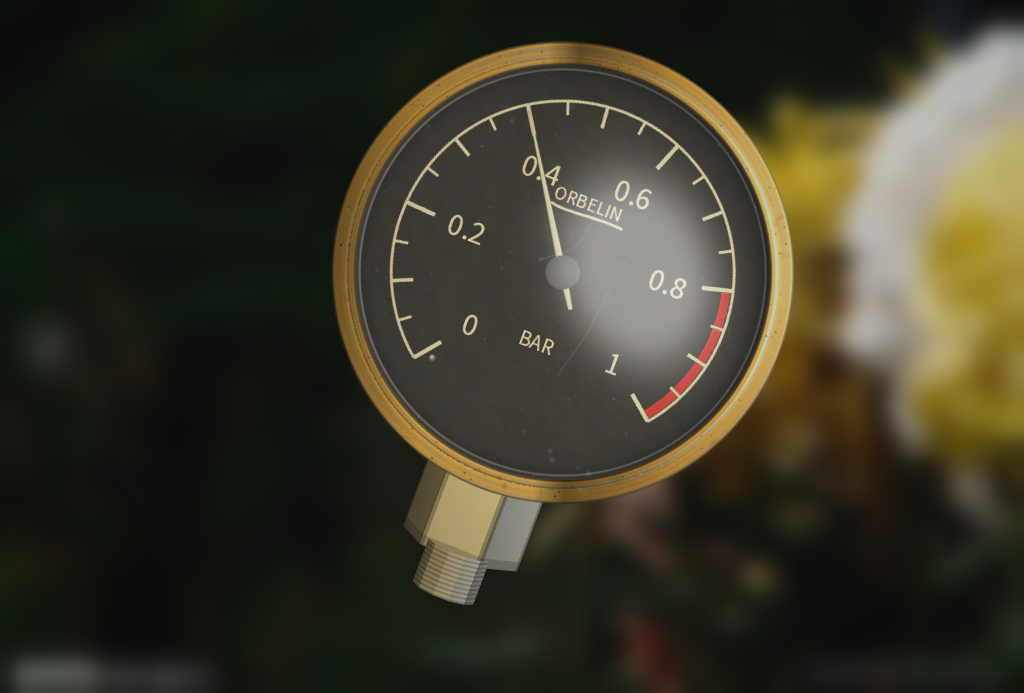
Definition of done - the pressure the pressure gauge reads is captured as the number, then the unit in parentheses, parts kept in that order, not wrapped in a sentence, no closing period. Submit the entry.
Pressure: 0.4 (bar)
